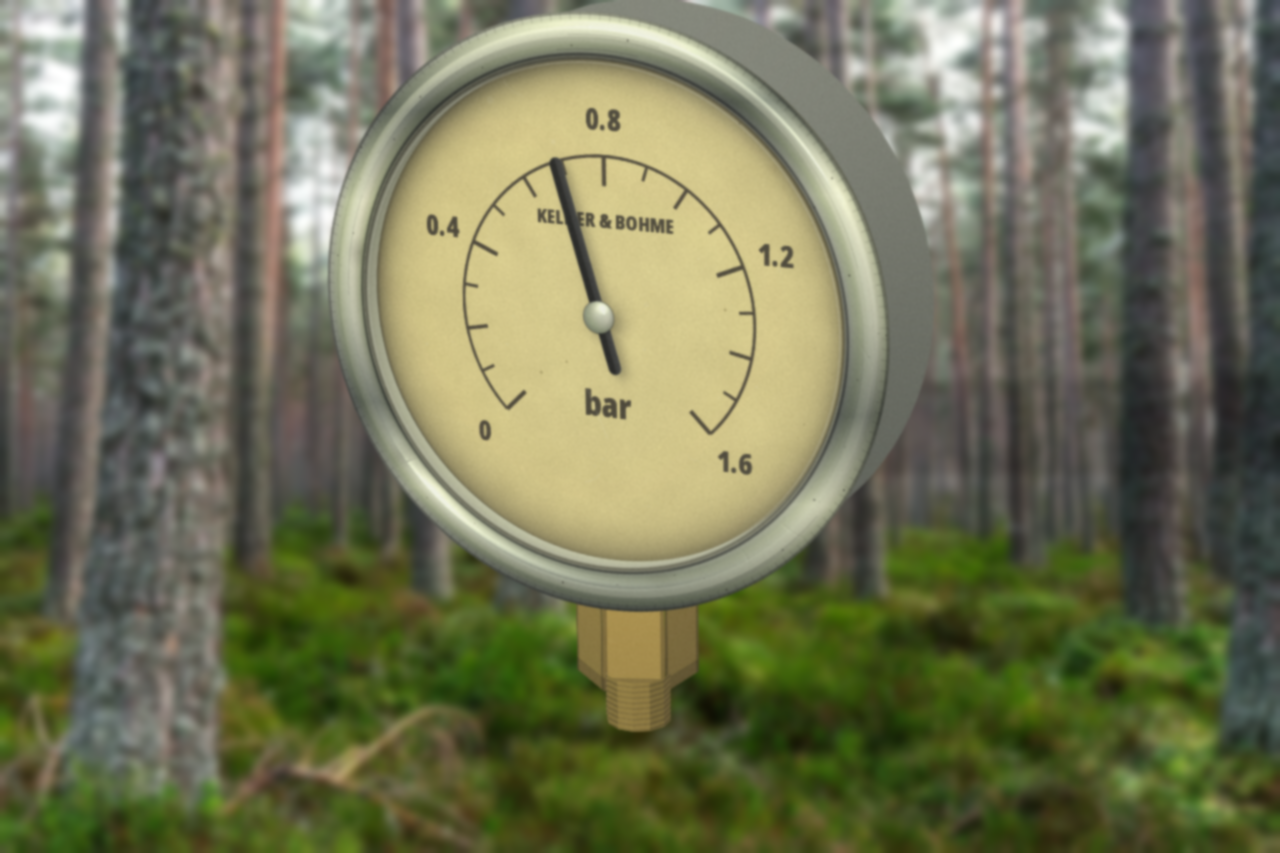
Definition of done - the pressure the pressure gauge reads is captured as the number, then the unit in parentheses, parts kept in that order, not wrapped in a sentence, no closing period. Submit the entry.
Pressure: 0.7 (bar)
